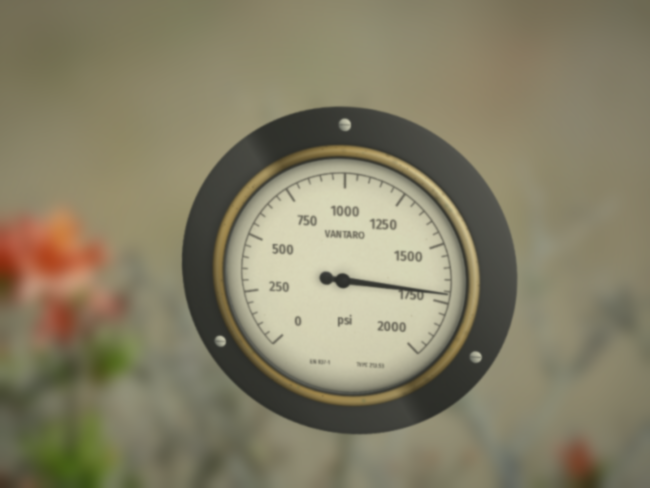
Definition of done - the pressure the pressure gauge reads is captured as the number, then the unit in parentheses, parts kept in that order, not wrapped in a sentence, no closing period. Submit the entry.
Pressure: 1700 (psi)
